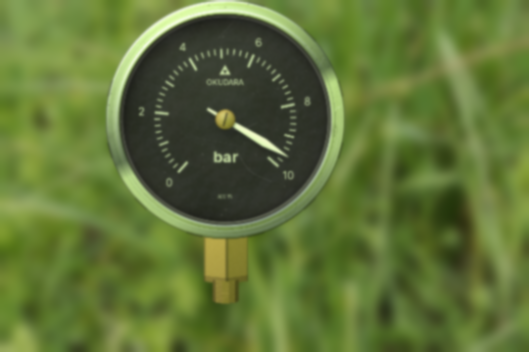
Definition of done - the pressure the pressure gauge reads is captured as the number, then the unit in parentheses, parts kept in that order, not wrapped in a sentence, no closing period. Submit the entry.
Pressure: 9.6 (bar)
